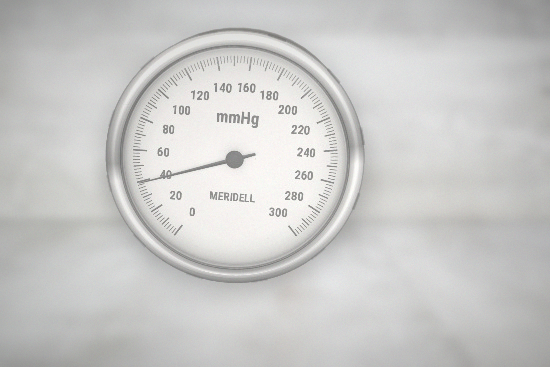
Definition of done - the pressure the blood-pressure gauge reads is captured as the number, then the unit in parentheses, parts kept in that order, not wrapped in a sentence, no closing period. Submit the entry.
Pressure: 40 (mmHg)
